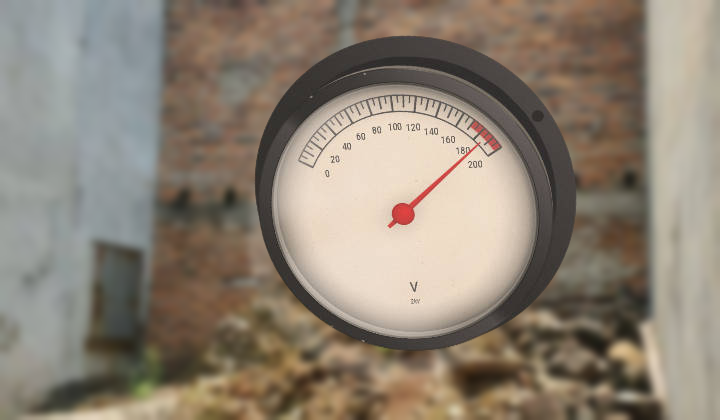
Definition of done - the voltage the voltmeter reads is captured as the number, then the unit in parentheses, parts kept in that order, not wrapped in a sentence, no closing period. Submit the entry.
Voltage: 185 (V)
